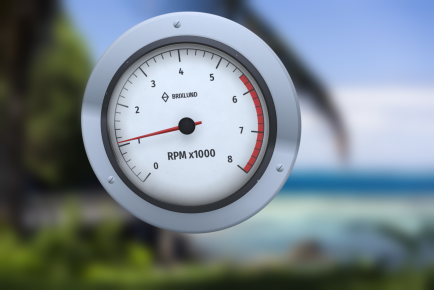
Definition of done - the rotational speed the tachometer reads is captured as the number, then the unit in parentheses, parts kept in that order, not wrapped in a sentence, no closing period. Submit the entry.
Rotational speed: 1100 (rpm)
